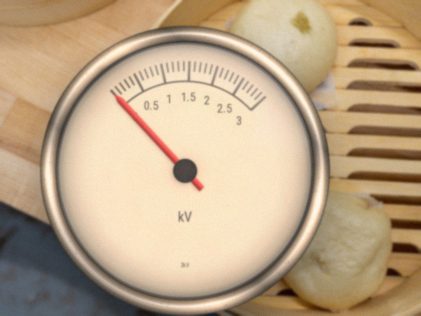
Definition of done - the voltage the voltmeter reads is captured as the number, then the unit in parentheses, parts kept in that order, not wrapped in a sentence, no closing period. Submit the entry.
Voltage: 0 (kV)
